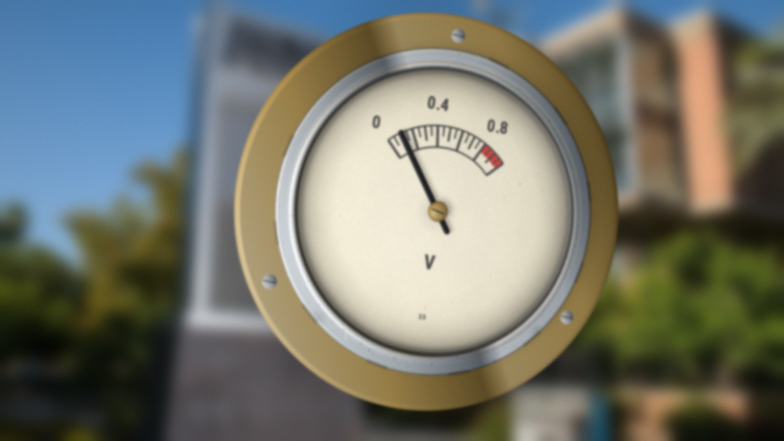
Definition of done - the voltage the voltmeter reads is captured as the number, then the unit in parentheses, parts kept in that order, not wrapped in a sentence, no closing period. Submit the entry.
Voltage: 0.1 (V)
